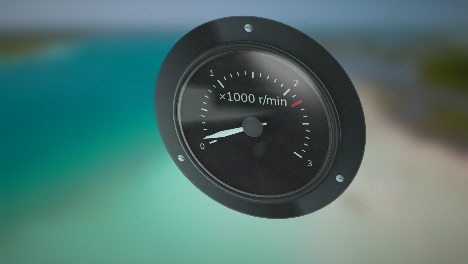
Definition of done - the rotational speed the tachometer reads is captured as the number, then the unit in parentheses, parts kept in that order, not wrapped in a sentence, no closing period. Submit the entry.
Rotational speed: 100 (rpm)
